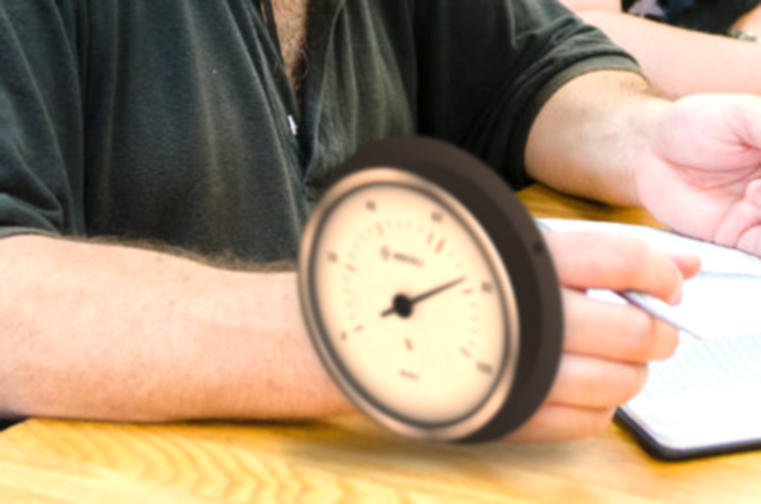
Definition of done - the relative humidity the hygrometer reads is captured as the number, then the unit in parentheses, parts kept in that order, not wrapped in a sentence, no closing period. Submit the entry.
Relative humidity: 76 (%)
